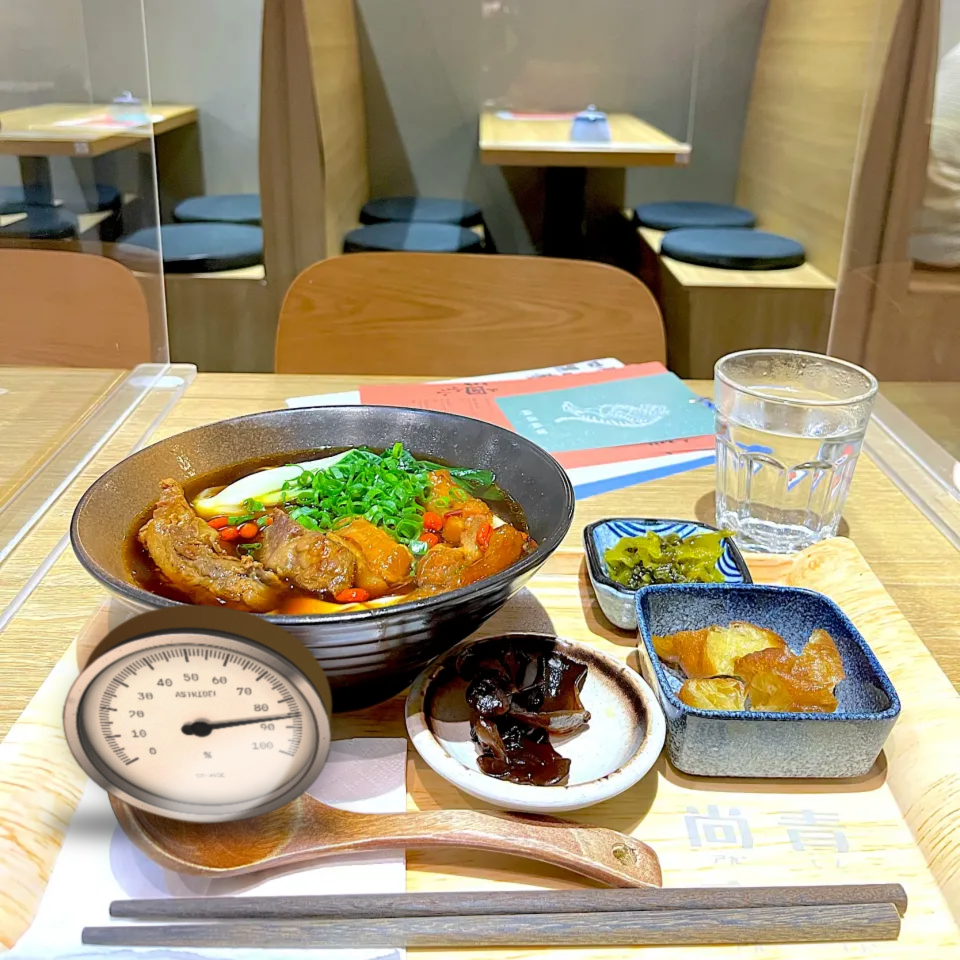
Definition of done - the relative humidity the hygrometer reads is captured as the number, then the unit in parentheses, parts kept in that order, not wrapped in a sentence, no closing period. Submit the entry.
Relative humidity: 85 (%)
